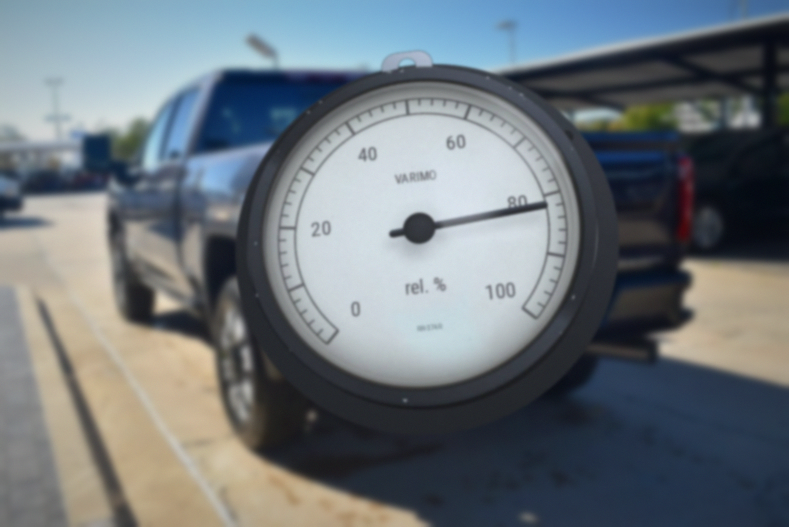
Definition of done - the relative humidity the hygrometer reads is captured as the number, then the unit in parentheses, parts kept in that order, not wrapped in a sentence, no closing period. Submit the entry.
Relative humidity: 82 (%)
